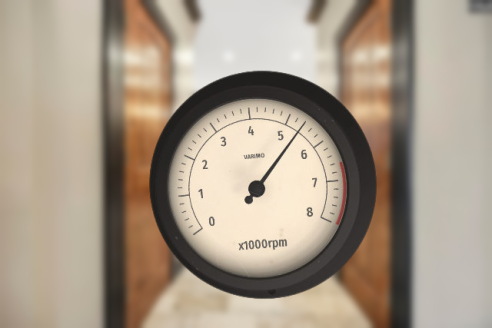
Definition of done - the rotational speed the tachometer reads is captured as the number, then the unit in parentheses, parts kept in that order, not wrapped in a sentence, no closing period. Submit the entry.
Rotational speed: 5400 (rpm)
